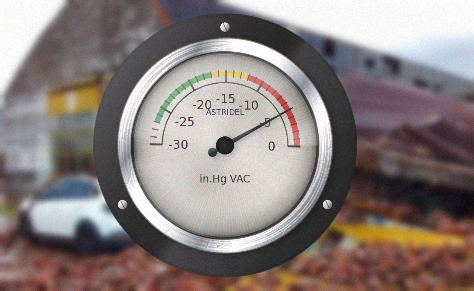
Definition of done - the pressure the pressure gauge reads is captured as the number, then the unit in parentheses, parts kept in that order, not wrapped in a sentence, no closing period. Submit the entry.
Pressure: -5 (inHg)
